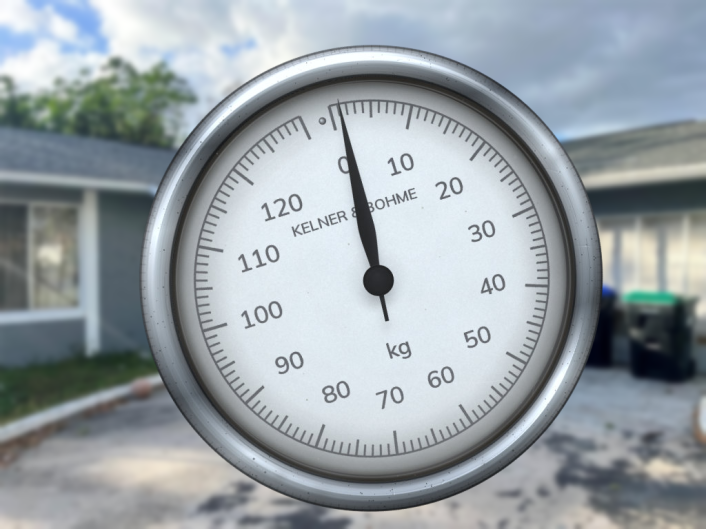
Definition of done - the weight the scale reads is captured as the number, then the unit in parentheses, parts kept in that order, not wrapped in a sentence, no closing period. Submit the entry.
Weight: 1 (kg)
